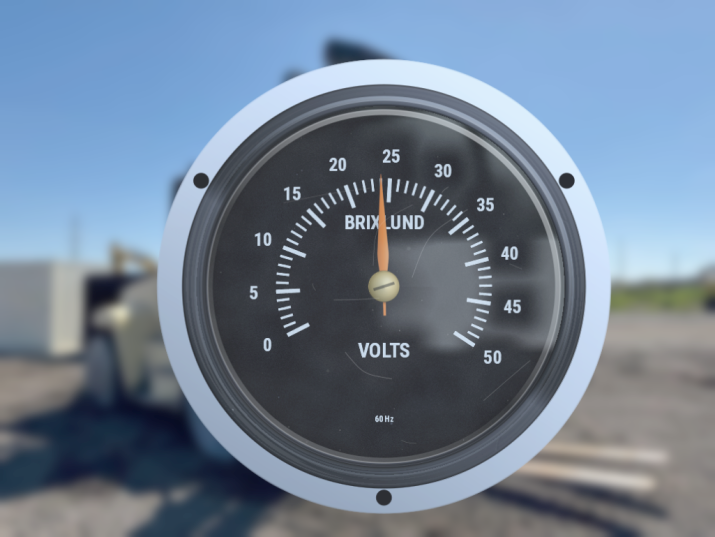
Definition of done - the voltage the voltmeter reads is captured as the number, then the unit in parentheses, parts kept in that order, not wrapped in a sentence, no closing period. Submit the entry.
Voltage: 24 (V)
